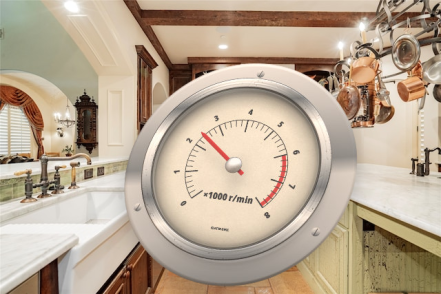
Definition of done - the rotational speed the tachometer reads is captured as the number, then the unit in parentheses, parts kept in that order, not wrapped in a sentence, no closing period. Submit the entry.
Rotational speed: 2400 (rpm)
